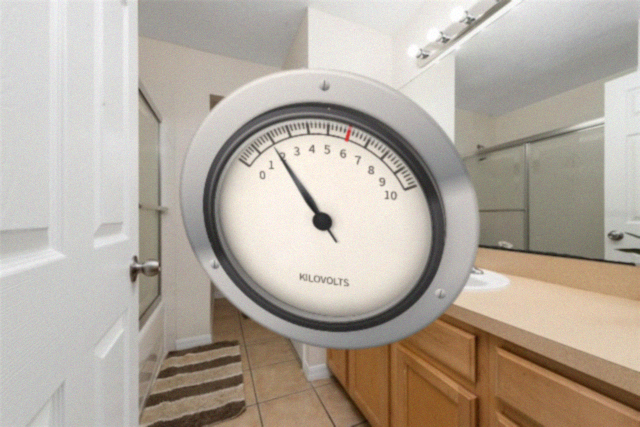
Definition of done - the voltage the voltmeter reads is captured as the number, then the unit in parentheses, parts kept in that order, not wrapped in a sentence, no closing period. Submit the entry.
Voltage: 2 (kV)
